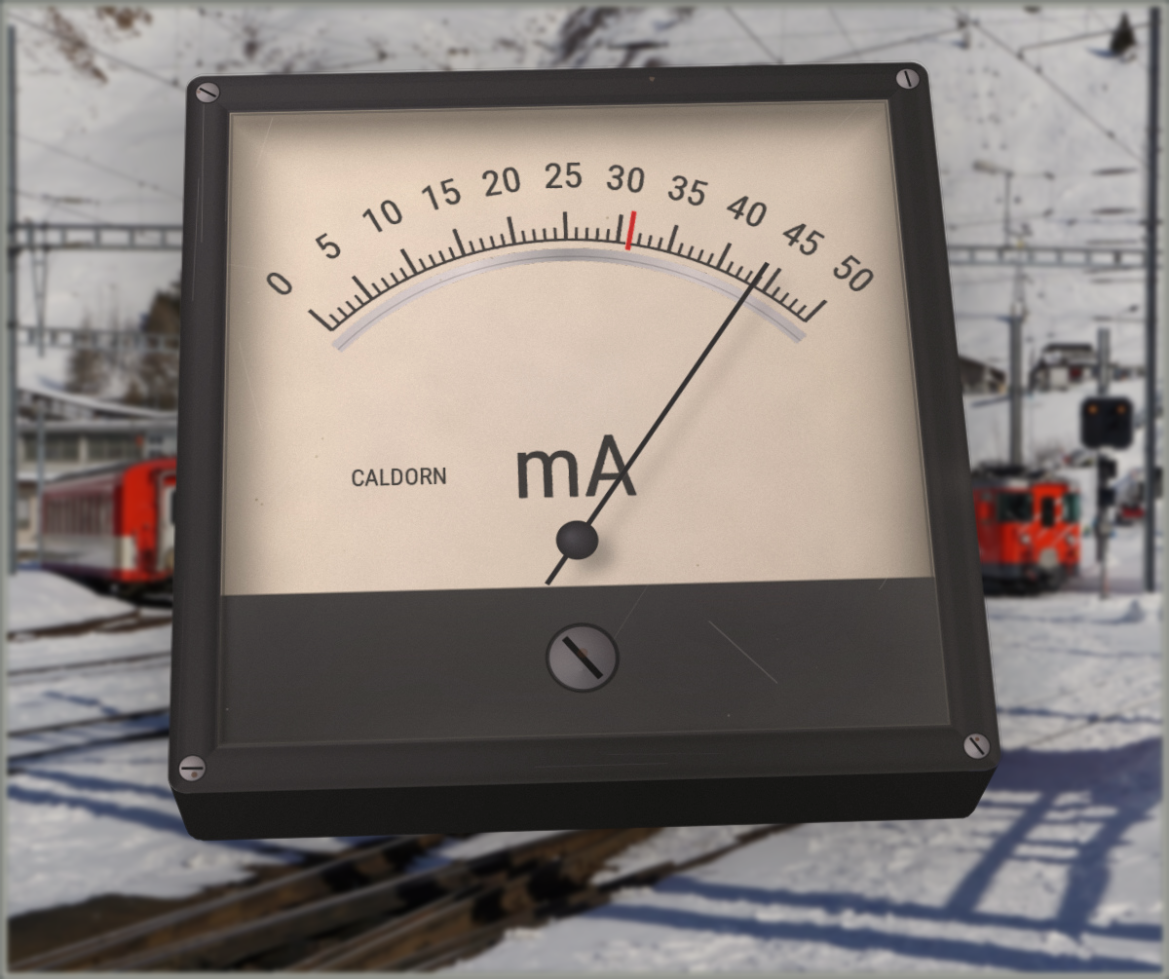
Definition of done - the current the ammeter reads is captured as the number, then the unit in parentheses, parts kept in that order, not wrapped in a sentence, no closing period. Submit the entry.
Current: 44 (mA)
